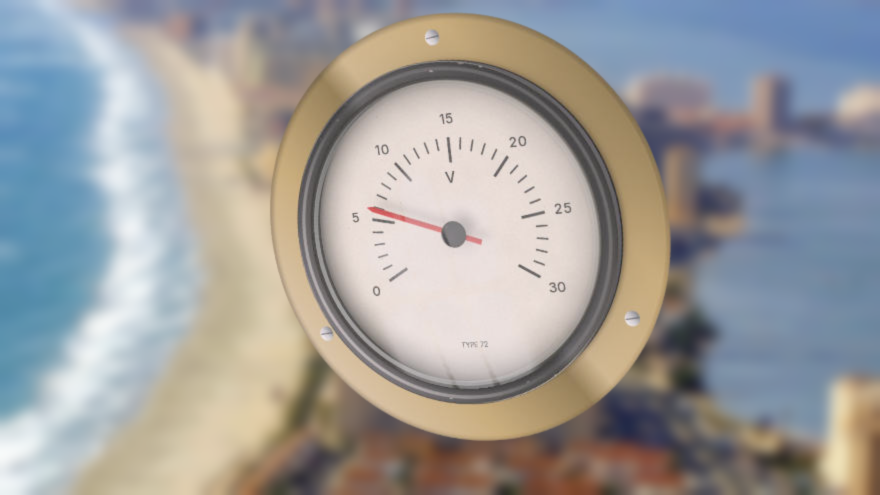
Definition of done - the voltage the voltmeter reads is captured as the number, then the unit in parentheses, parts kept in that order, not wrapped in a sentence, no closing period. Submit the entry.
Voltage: 6 (V)
